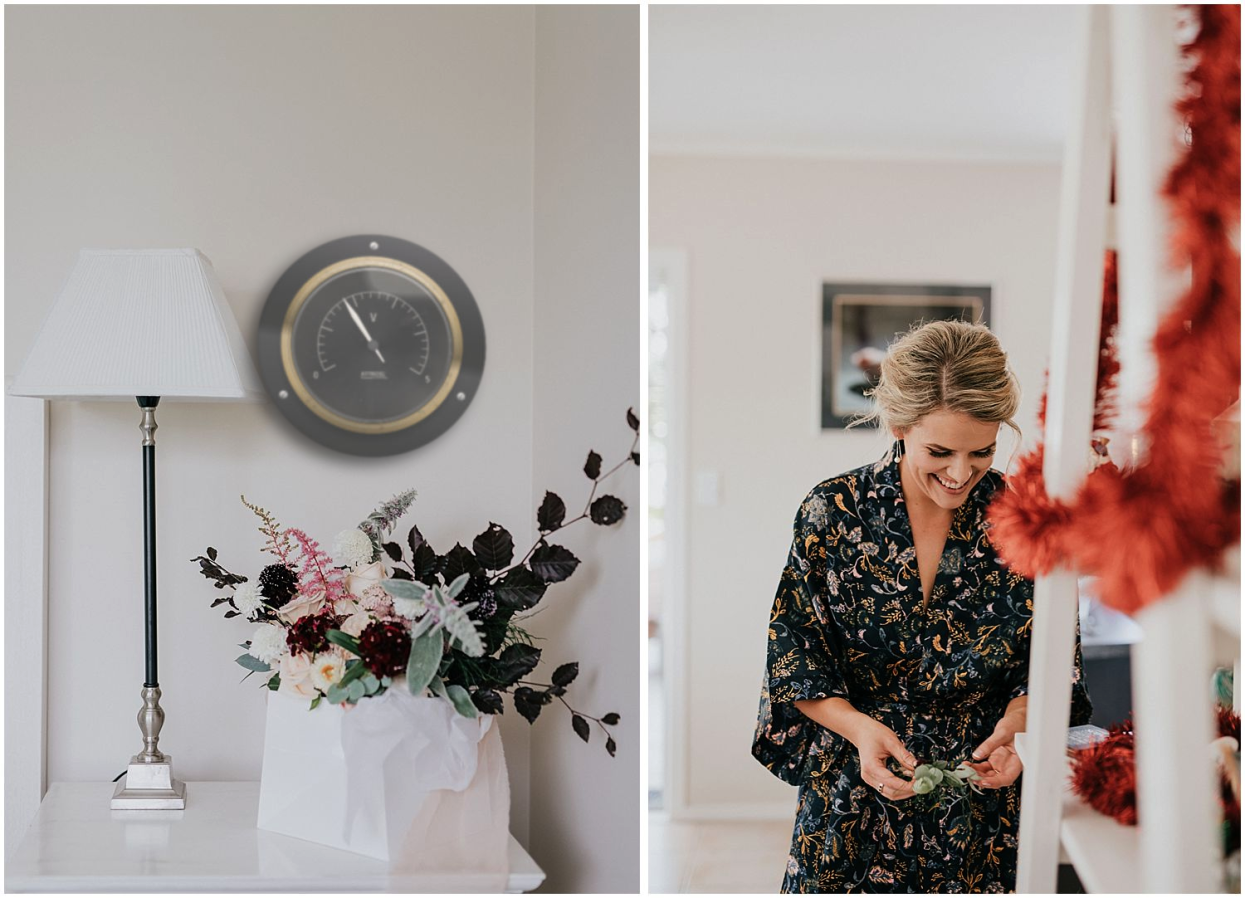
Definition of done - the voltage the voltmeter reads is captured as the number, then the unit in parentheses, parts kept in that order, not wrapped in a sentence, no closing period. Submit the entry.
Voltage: 1.8 (V)
